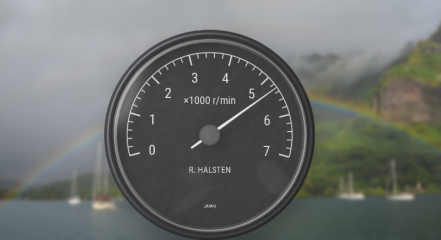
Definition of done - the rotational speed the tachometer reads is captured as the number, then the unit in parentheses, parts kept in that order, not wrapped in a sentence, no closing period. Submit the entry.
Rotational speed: 5300 (rpm)
